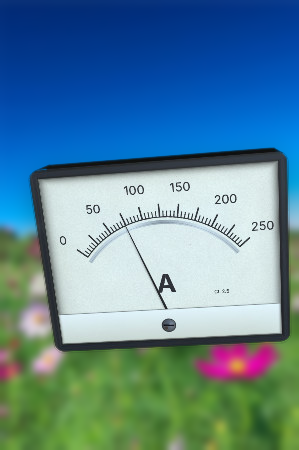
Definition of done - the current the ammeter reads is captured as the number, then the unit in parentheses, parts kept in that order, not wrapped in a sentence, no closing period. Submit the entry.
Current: 75 (A)
